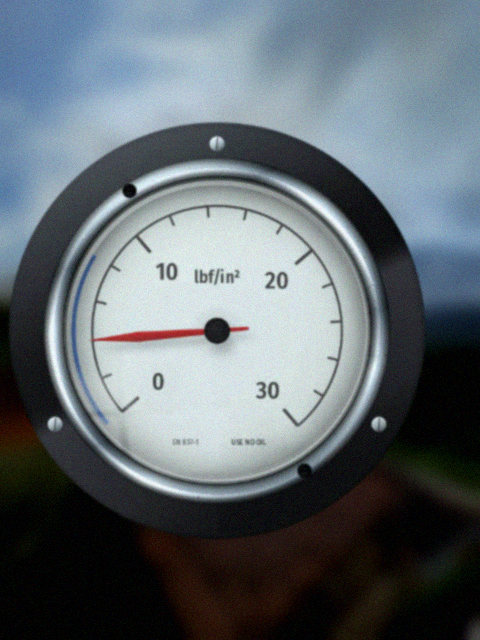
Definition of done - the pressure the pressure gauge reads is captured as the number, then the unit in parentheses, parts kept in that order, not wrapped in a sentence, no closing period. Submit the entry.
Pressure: 4 (psi)
